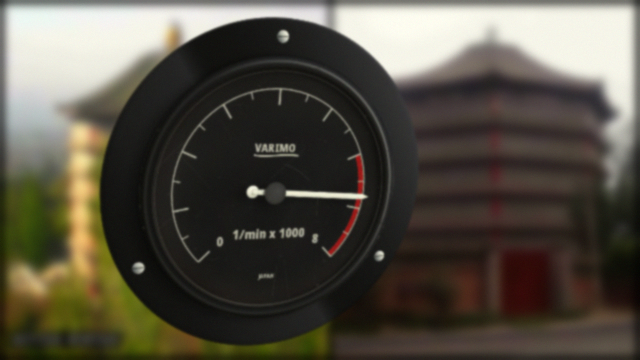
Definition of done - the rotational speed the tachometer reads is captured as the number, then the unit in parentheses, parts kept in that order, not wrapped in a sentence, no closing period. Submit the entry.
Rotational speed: 6750 (rpm)
